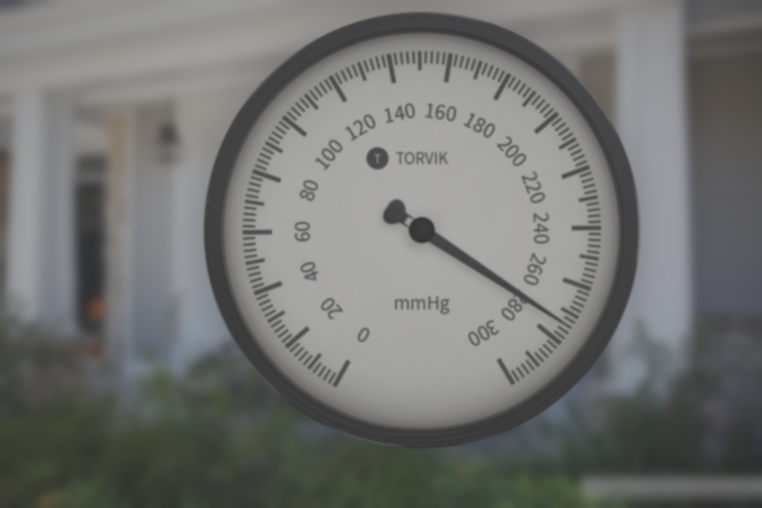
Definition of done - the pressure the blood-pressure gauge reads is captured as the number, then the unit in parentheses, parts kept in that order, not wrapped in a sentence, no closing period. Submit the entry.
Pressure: 274 (mmHg)
